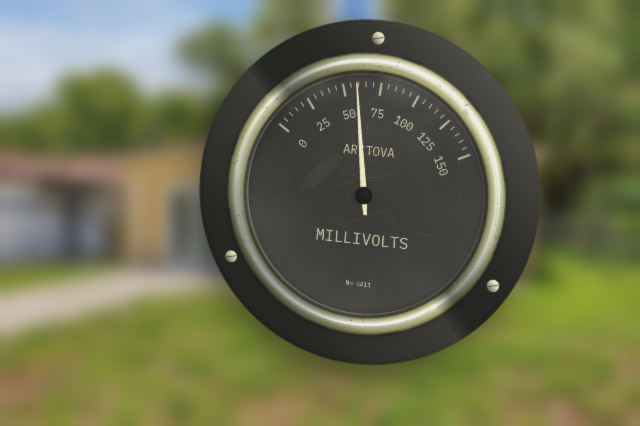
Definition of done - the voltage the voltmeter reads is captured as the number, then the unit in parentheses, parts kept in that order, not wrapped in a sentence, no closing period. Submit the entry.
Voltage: 60 (mV)
